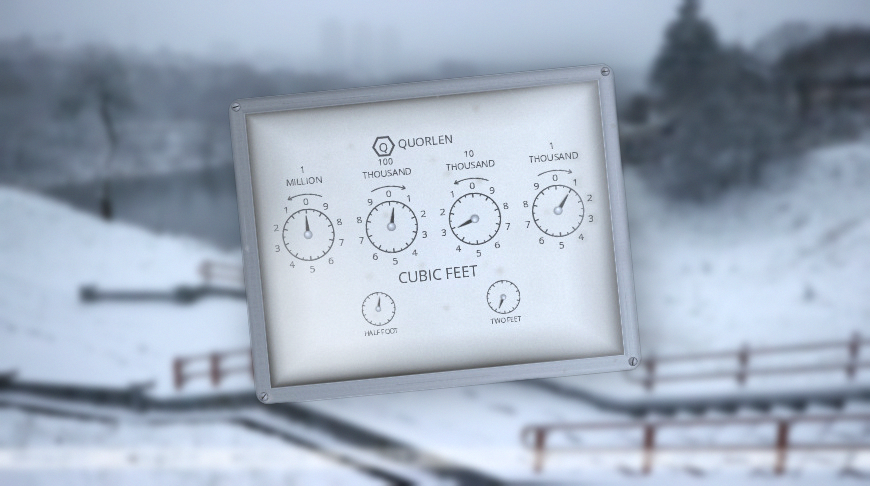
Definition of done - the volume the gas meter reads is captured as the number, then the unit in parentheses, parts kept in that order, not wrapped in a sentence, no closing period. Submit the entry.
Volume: 3100 (ft³)
